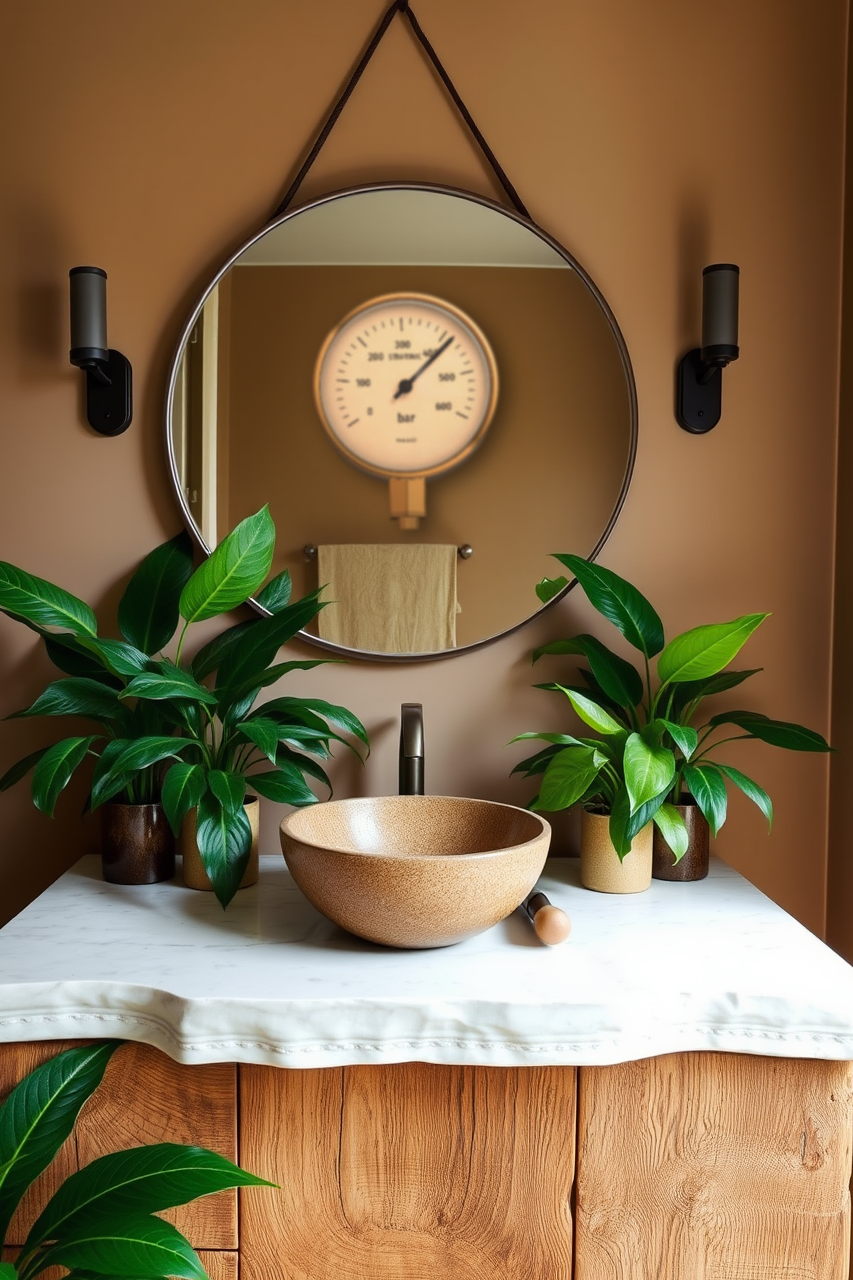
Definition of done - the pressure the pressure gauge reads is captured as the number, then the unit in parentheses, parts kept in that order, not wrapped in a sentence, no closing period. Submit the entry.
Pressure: 420 (bar)
